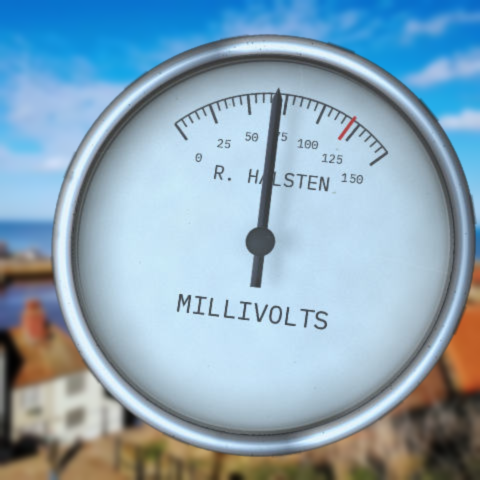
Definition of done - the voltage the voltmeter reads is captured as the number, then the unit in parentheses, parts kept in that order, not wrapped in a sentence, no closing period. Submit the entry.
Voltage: 70 (mV)
